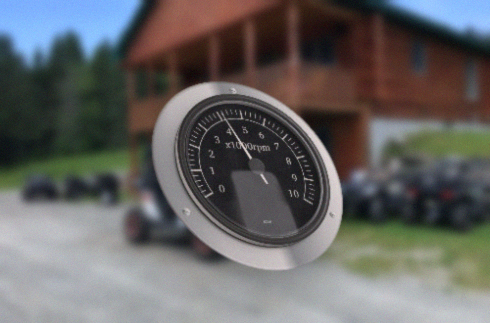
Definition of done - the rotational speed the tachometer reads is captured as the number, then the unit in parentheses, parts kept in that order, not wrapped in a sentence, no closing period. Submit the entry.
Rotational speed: 4000 (rpm)
